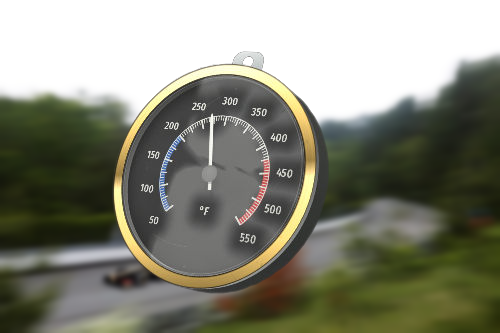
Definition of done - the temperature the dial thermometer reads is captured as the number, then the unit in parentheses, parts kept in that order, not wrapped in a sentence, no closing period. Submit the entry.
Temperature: 275 (°F)
